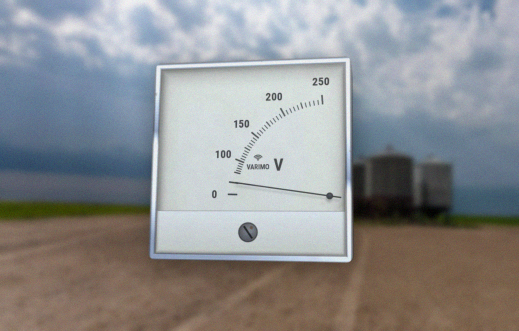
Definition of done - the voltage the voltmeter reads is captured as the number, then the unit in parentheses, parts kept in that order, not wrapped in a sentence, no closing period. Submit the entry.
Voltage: 50 (V)
